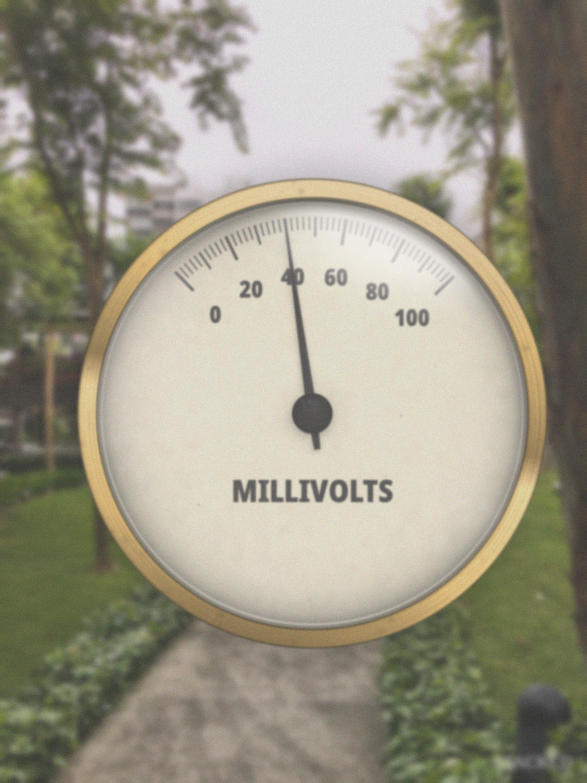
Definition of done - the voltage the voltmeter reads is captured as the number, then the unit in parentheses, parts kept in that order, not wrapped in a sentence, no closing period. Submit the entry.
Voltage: 40 (mV)
